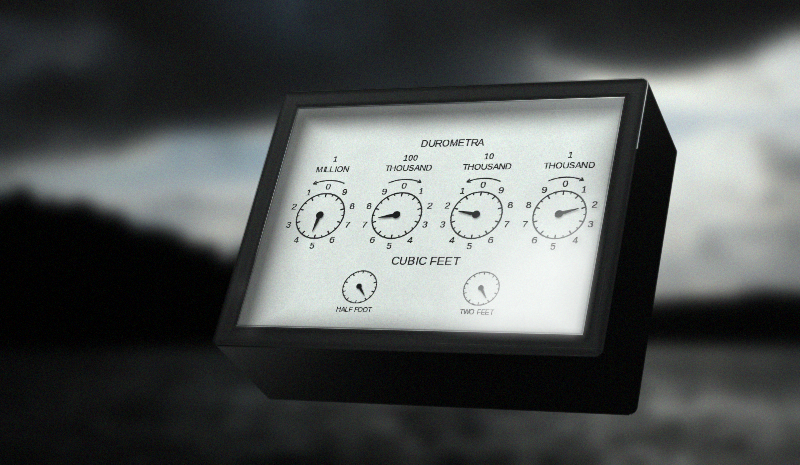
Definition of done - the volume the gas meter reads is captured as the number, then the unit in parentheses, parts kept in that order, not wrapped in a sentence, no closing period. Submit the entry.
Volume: 472200 (ft³)
